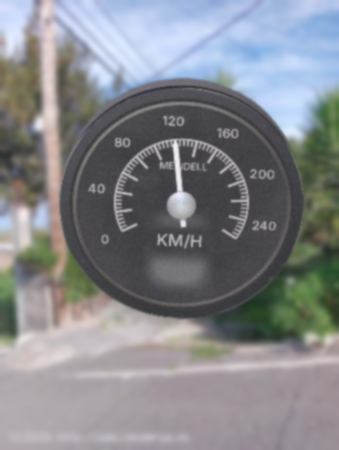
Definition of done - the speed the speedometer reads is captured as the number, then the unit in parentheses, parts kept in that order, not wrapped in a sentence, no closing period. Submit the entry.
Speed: 120 (km/h)
